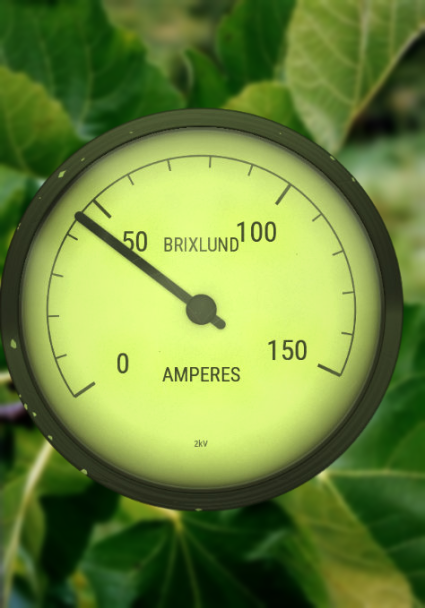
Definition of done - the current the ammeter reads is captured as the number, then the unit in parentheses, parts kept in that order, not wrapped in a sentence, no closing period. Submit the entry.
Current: 45 (A)
